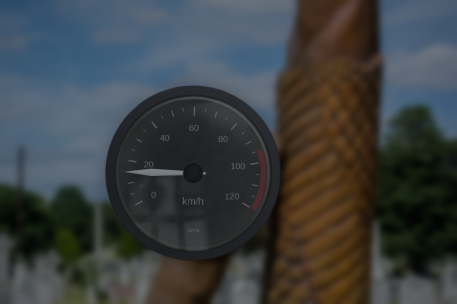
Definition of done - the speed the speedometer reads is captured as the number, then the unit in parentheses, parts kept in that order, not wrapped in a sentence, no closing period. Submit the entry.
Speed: 15 (km/h)
